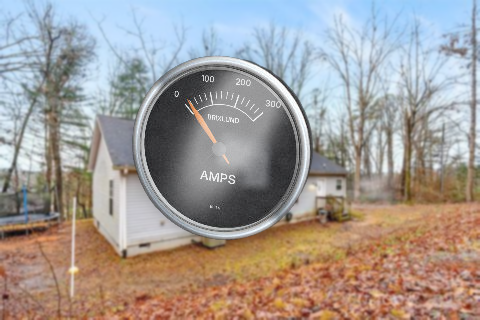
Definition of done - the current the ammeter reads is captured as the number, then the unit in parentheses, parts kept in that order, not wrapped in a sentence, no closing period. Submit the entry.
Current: 20 (A)
